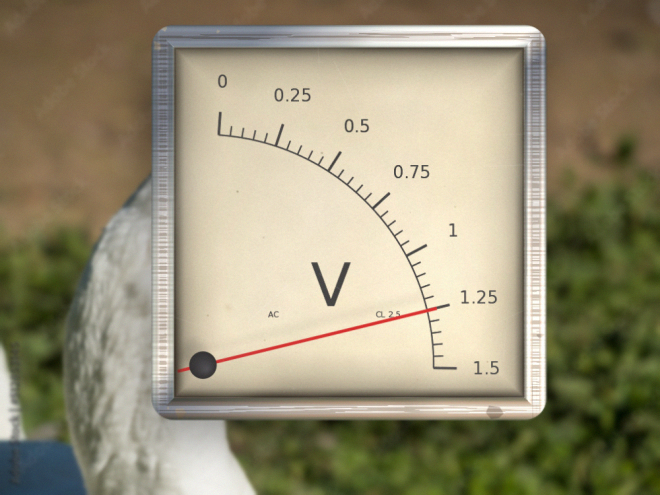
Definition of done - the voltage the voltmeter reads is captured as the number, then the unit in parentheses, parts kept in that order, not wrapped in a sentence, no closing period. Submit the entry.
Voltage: 1.25 (V)
